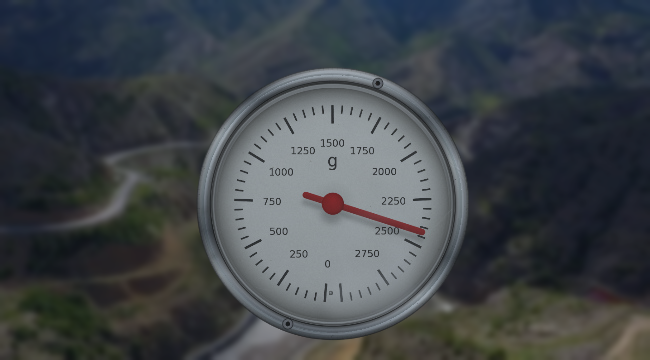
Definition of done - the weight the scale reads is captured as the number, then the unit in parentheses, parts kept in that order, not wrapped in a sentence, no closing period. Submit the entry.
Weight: 2425 (g)
